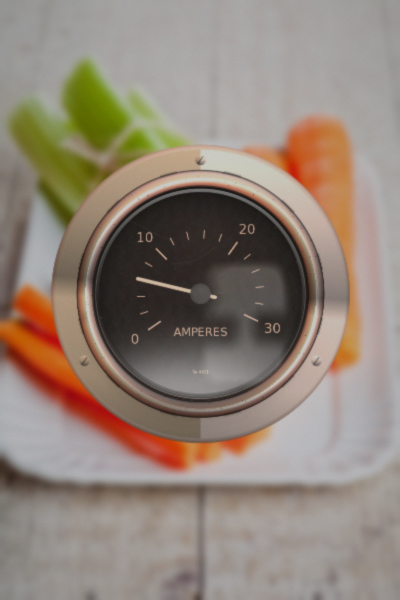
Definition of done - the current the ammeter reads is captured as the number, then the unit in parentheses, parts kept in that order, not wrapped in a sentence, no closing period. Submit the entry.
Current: 6 (A)
